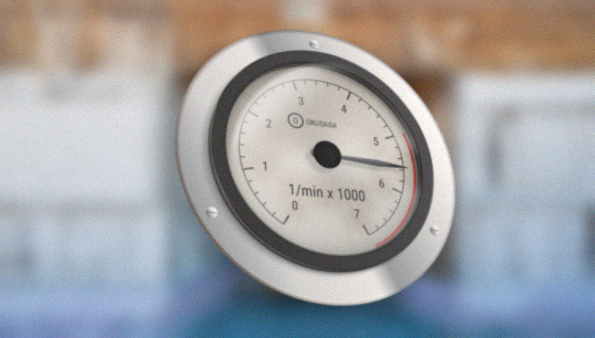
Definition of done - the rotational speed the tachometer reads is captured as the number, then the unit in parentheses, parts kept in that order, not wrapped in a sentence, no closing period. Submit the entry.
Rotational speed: 5600 (rpm)
